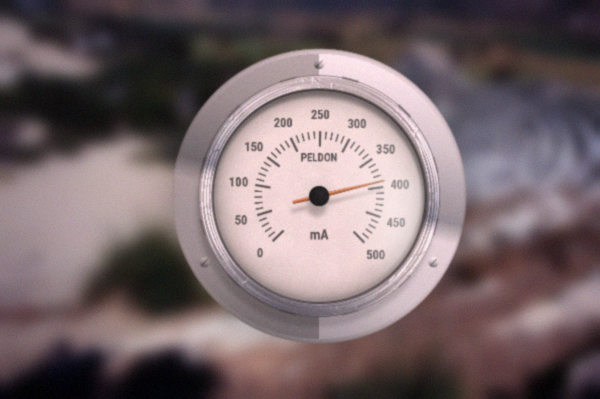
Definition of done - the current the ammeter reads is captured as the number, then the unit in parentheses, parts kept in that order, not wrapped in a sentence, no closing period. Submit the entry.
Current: 390 (mA)
